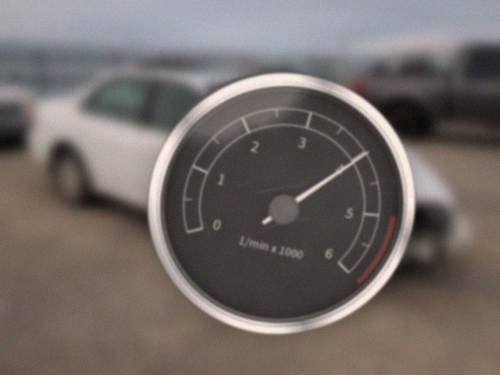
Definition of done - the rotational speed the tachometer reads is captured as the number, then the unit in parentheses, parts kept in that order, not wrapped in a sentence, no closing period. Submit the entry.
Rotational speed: 4000 (rpm)
